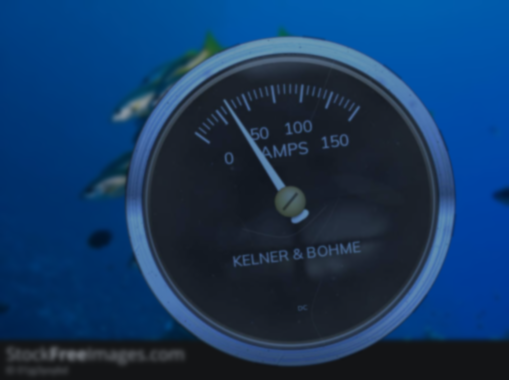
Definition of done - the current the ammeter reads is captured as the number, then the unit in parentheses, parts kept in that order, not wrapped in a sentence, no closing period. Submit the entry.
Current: 35 (A)
